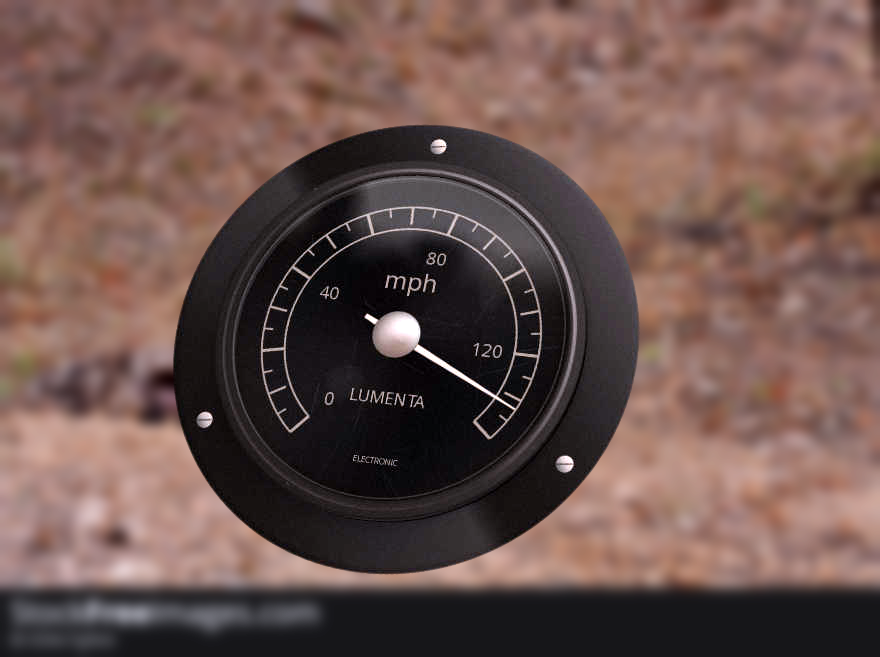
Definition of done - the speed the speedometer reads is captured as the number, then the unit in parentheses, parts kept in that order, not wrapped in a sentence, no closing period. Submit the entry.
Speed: 132.5 (mph)
